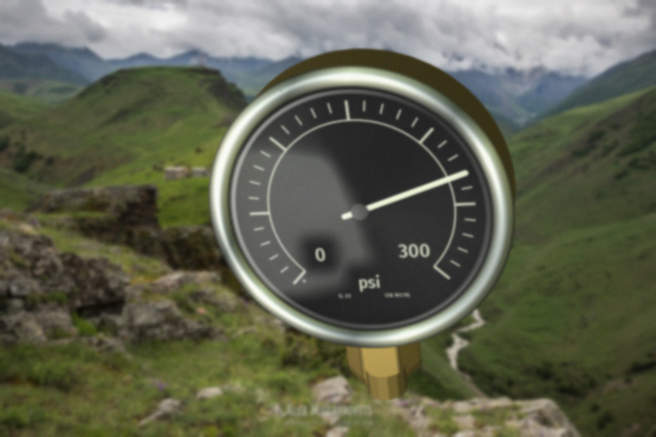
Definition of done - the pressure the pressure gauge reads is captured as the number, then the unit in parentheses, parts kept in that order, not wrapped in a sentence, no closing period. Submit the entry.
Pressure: 230 (psi)
